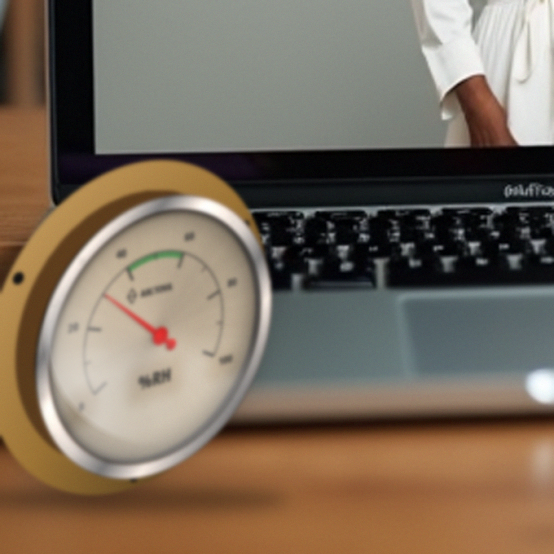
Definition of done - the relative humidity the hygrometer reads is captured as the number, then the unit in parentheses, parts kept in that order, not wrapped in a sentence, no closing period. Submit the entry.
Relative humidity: 30 (%)
